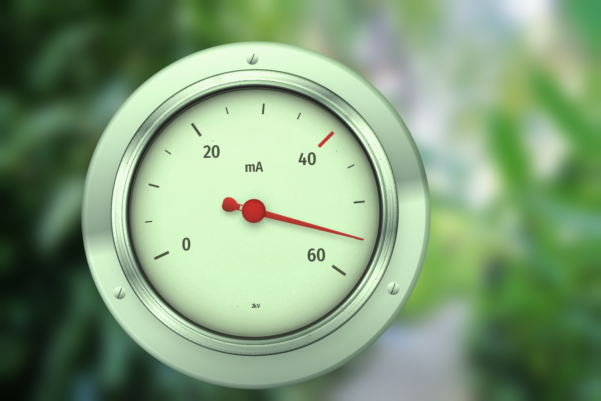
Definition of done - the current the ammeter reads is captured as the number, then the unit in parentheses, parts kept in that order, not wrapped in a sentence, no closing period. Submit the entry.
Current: 55 (mA)
